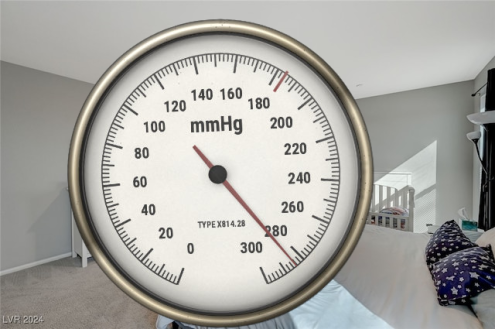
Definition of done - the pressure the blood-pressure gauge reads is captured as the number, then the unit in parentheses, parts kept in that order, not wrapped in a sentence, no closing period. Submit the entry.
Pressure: 284 (mmHg)
